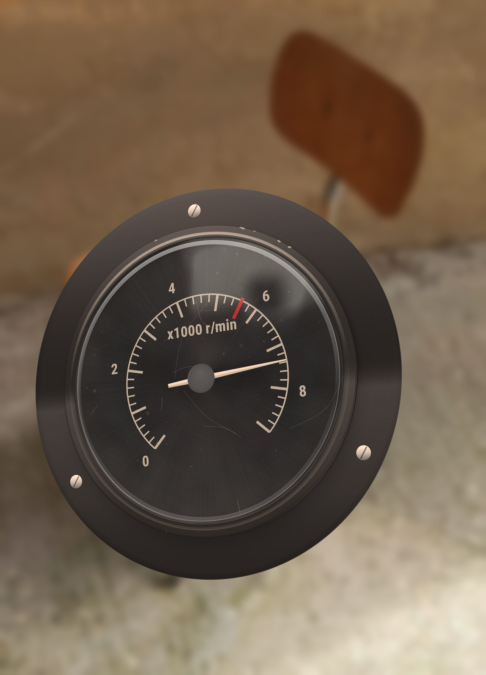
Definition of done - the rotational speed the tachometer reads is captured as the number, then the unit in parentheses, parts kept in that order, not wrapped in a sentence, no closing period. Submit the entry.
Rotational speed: 7400 (rpm)
